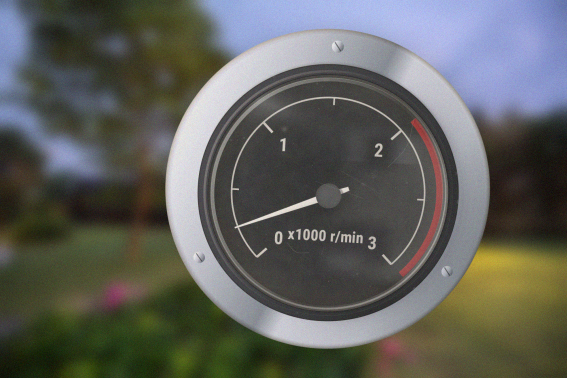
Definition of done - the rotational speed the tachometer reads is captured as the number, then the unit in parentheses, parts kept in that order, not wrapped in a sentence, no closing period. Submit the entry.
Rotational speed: 250 (rpm)
